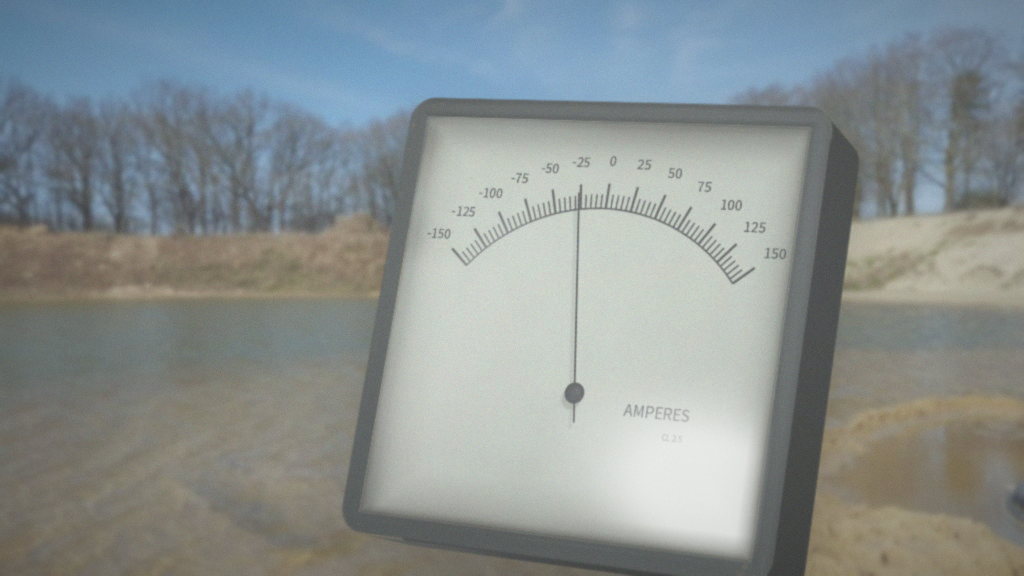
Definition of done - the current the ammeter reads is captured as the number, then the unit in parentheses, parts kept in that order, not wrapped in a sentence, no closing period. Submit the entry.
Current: -25 (A)
